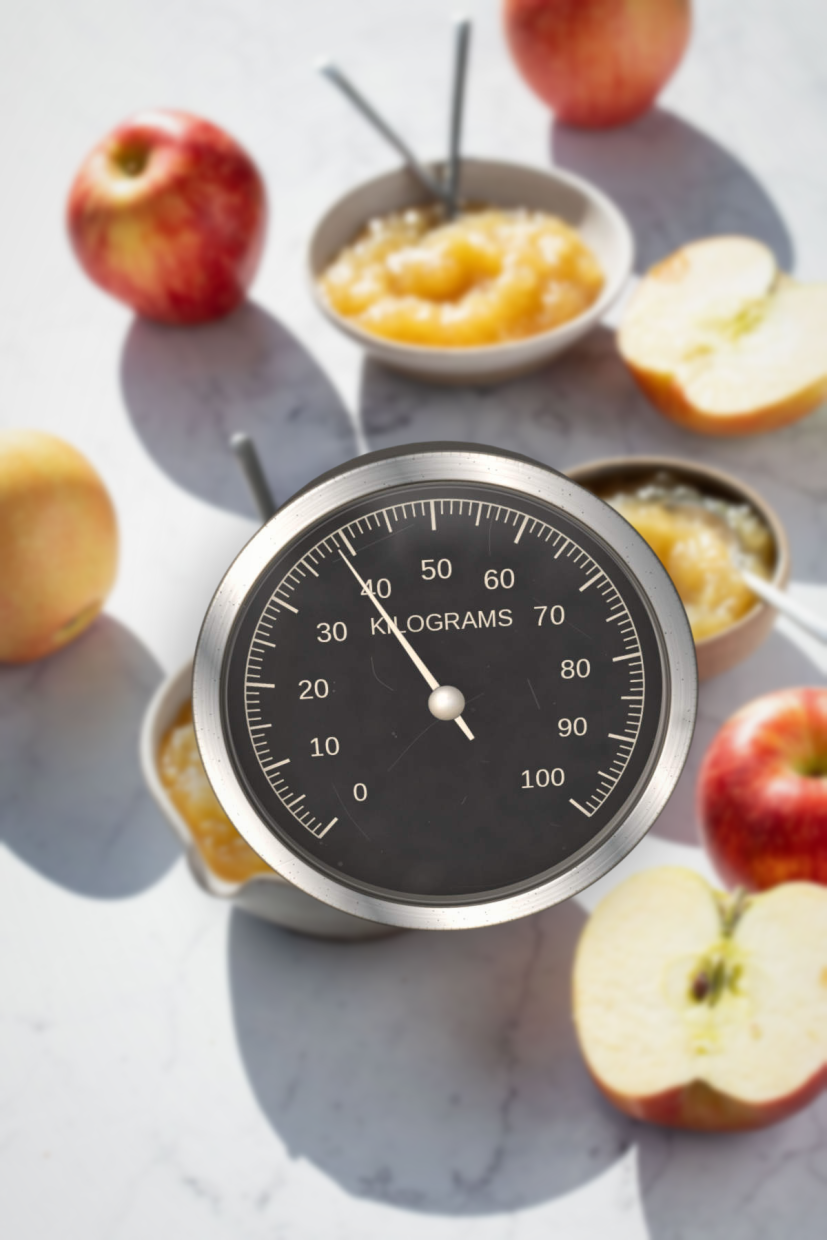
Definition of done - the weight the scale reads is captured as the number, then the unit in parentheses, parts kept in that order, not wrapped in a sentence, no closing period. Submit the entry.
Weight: 39 (kg)
